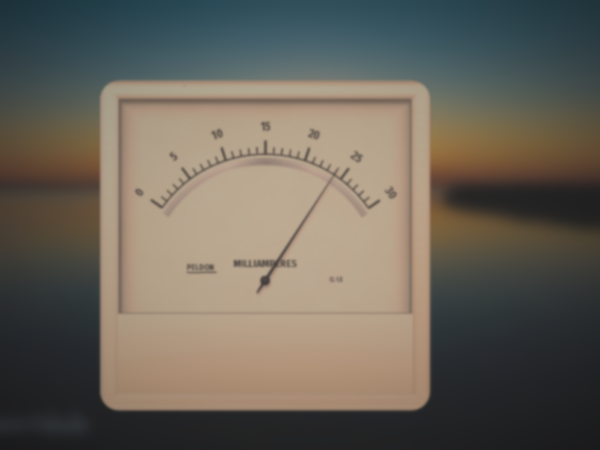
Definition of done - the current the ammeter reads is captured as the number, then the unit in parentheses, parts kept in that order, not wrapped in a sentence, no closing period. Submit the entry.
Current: 24 (mA)
